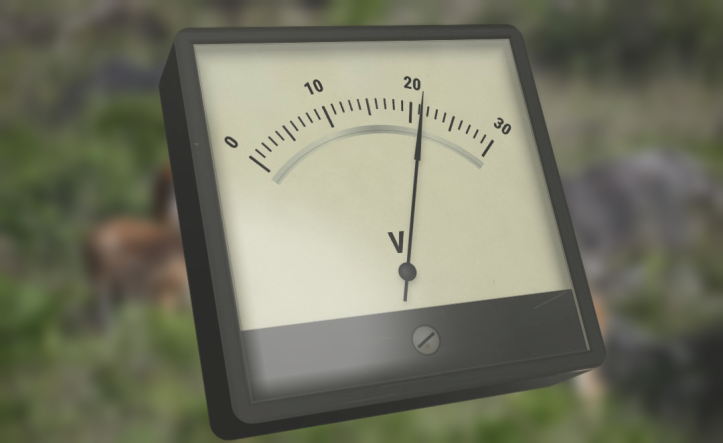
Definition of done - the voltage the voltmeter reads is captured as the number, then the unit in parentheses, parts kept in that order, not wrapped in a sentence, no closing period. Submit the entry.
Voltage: 21 (V)
